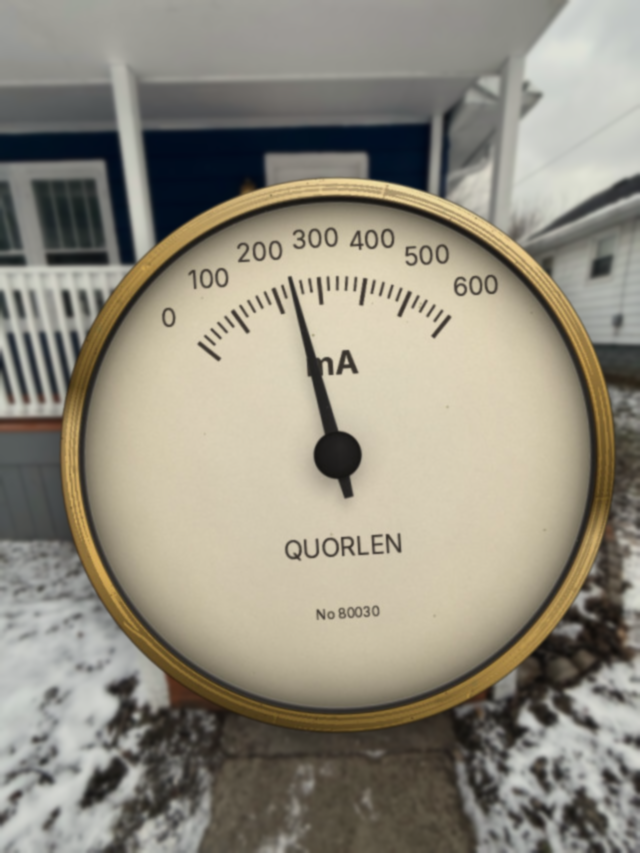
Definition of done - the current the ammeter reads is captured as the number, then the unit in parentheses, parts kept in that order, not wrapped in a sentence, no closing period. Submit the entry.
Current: 240 (mA)
